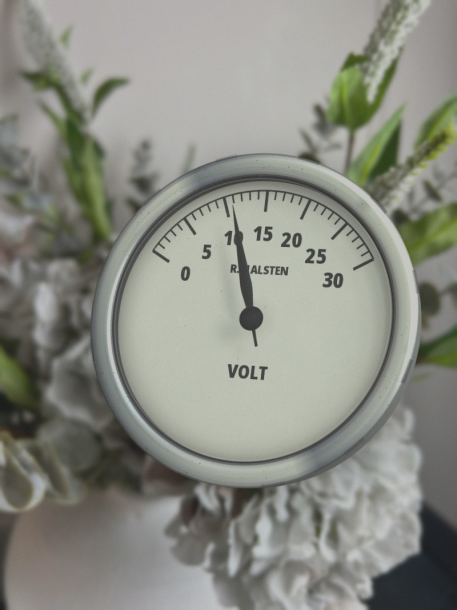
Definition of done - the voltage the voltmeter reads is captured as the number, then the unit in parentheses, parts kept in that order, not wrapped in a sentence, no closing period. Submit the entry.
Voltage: 11 (V)
